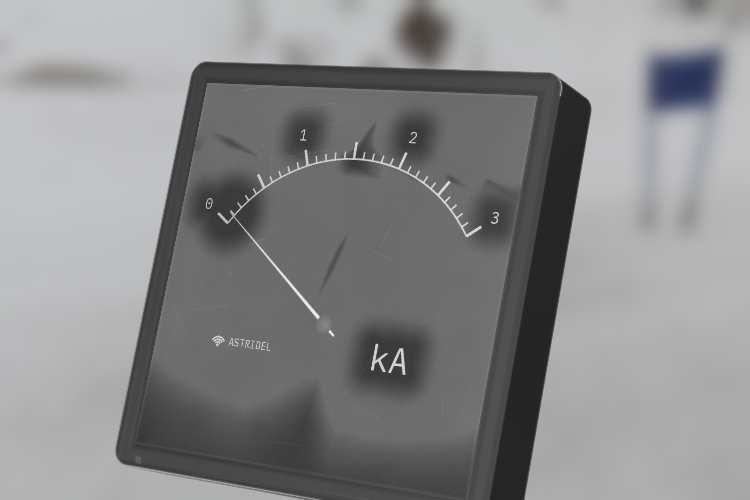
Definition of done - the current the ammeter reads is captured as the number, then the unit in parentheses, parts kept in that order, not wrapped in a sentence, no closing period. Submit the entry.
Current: 0.1 (kA)
